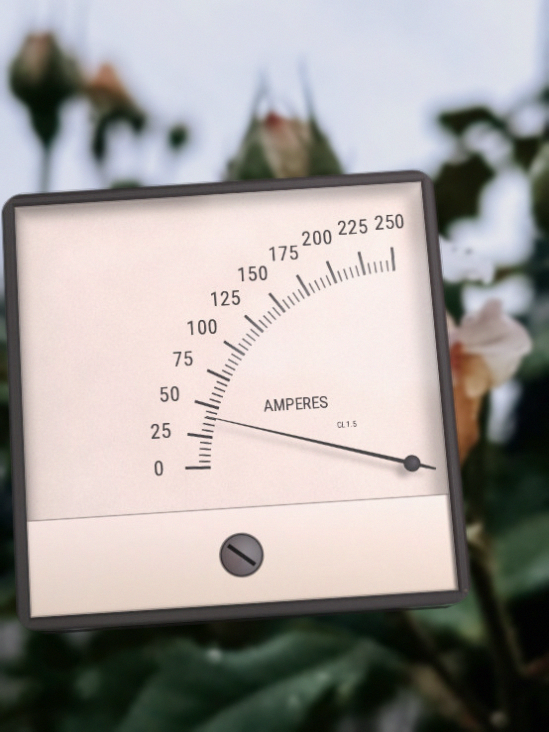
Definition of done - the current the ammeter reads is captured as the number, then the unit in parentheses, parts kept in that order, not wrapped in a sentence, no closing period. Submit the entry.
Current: 40 (A)
